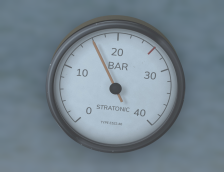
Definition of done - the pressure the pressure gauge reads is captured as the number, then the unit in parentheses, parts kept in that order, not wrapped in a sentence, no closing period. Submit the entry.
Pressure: 16 (bar)
